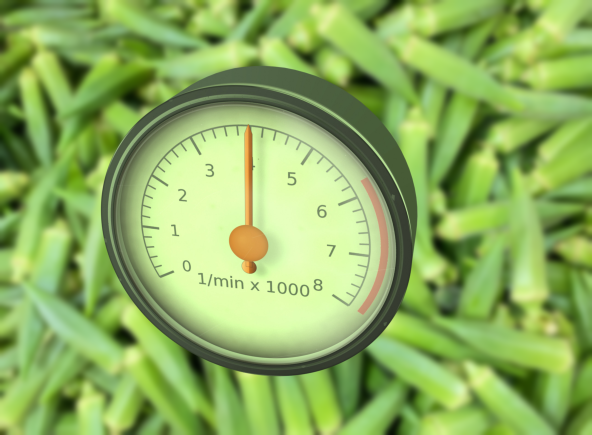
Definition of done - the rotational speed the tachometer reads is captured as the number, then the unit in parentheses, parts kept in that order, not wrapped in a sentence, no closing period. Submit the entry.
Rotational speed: 4000 (rpm)
